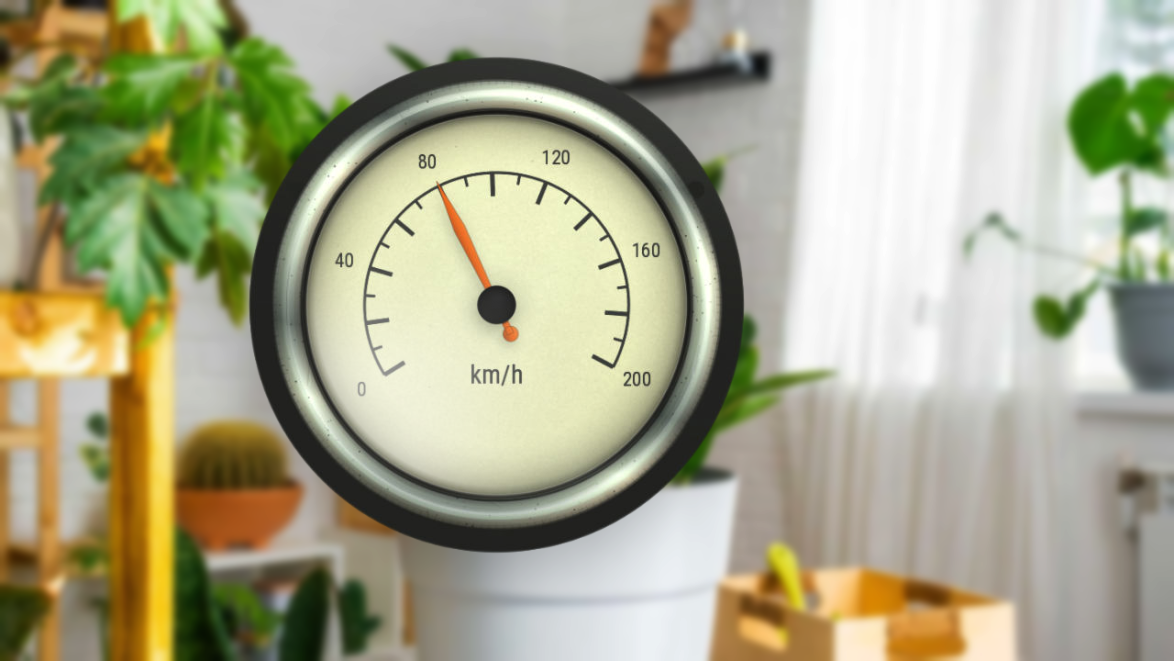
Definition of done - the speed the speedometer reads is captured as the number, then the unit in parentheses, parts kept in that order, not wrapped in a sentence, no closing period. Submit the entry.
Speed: 80 (km/h)
